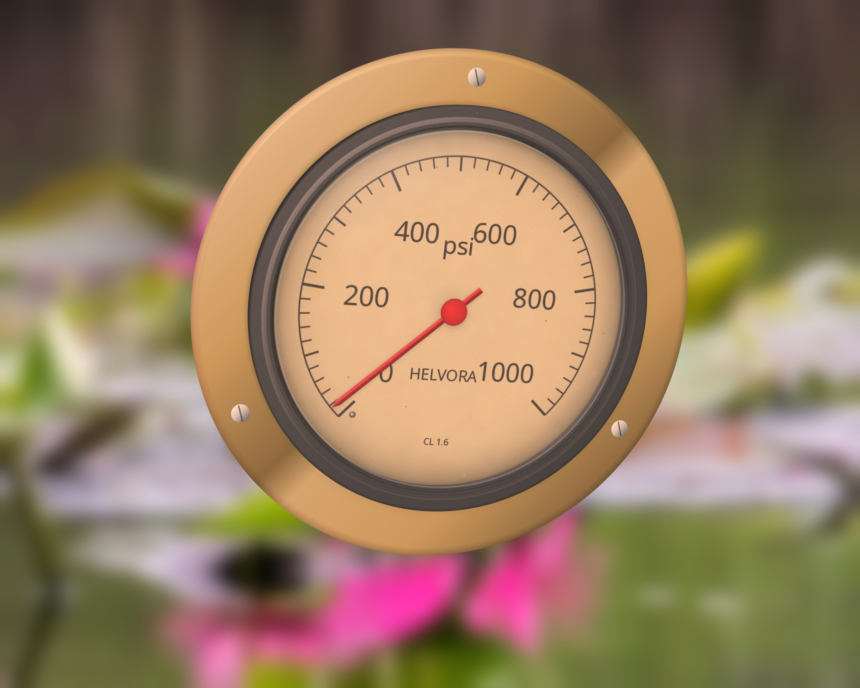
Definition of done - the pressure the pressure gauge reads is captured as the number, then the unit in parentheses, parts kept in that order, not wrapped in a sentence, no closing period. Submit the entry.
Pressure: 20 (psi)
